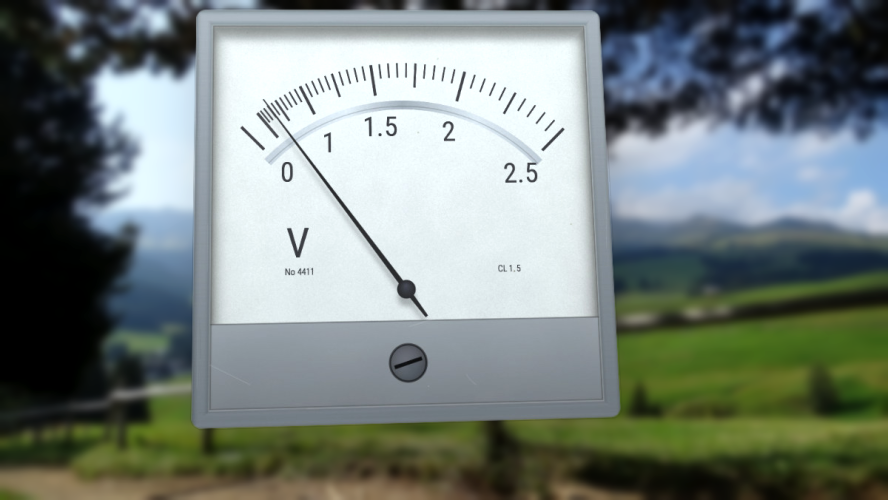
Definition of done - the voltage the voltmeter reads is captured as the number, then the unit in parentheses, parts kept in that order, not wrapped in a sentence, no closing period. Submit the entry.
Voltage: 0.65 (V)
